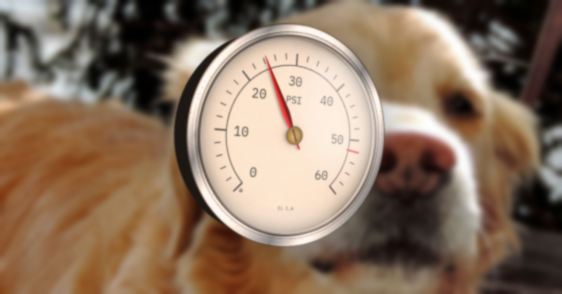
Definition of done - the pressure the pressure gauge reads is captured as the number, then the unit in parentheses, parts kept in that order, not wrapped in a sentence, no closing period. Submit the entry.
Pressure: 24 (psi)
